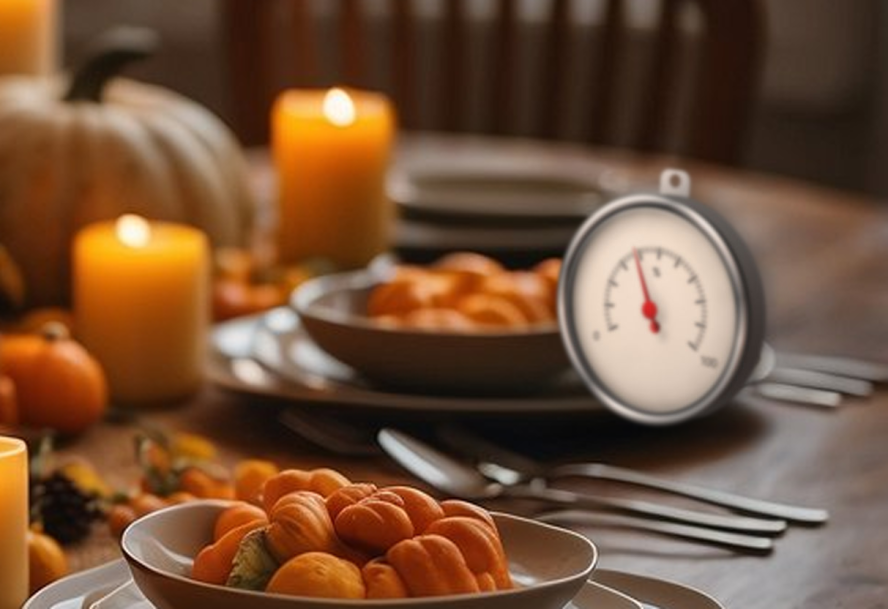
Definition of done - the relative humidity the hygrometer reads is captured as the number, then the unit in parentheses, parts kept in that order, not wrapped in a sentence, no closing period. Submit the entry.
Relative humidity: 40 (%)
